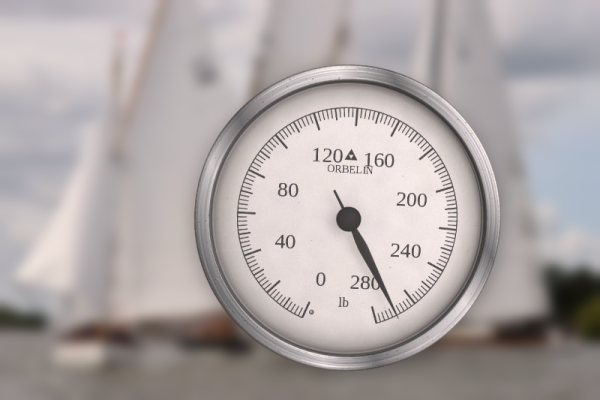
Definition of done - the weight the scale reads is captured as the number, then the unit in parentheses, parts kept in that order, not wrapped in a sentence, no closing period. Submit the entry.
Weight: 270 (lb)
